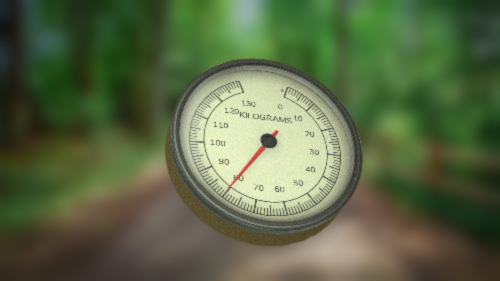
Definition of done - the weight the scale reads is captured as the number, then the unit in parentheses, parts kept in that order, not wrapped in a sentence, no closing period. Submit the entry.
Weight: 80 (kg)
